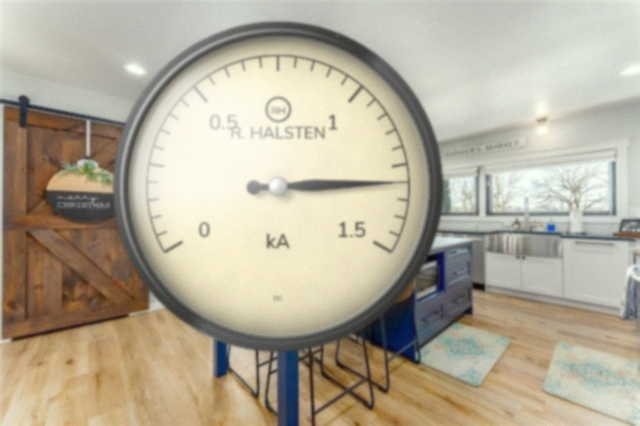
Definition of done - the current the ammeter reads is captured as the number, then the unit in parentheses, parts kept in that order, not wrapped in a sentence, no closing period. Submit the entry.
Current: 1.3 (kA)
